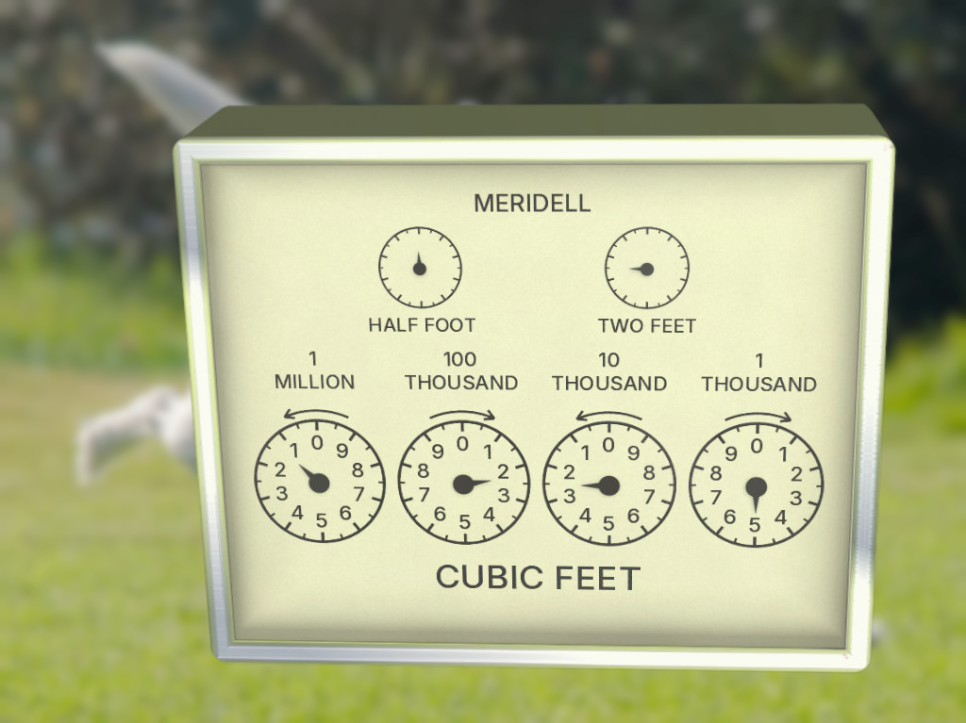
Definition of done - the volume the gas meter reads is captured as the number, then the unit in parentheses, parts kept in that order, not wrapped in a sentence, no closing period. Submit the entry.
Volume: 122500 (ft³)
